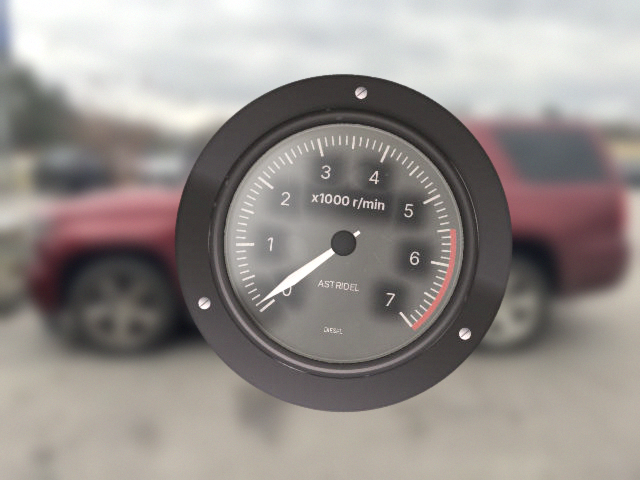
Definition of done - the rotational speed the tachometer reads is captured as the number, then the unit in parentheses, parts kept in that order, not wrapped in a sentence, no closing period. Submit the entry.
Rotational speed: 100 (rpm)
